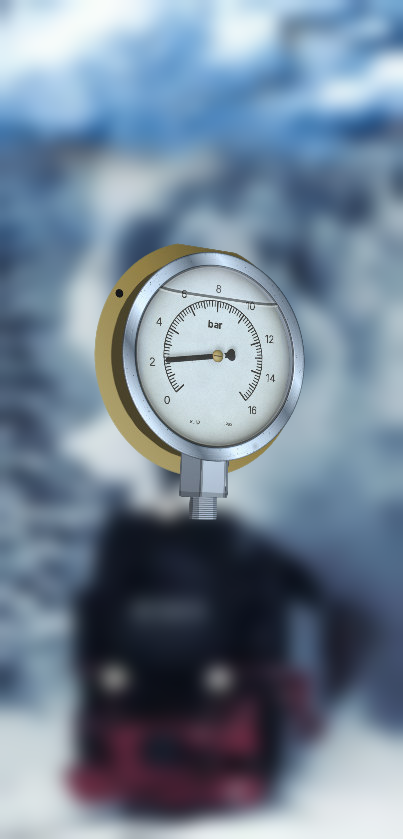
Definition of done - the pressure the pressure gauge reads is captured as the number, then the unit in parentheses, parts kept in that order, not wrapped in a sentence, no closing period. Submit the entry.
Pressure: 2 (bar)
